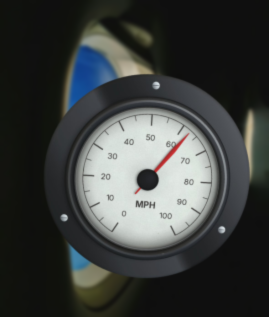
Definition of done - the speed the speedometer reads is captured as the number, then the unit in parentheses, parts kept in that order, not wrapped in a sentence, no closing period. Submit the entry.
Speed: 62.5 (mph)
